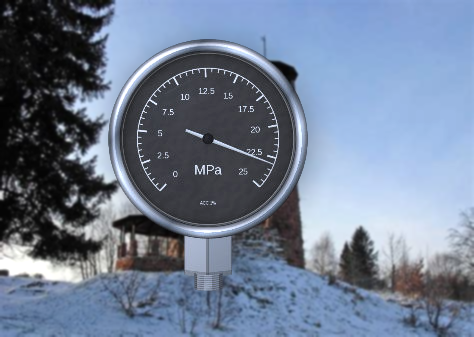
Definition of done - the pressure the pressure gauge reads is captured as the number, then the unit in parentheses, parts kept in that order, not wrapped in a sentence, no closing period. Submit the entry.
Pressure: 23 (MPa)
